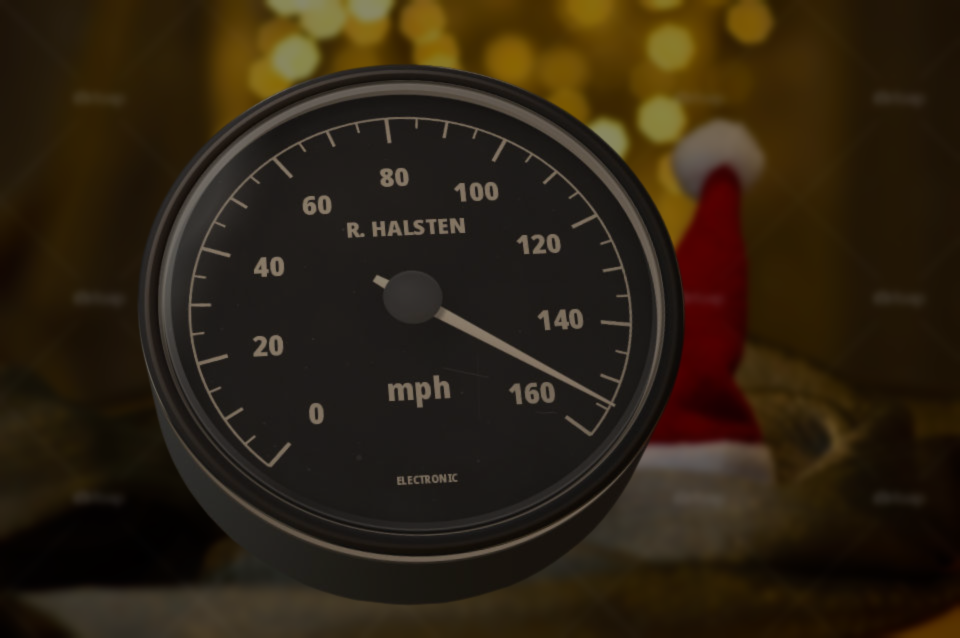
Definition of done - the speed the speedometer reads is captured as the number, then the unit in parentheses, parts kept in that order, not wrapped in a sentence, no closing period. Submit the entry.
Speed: 155 (mph)
